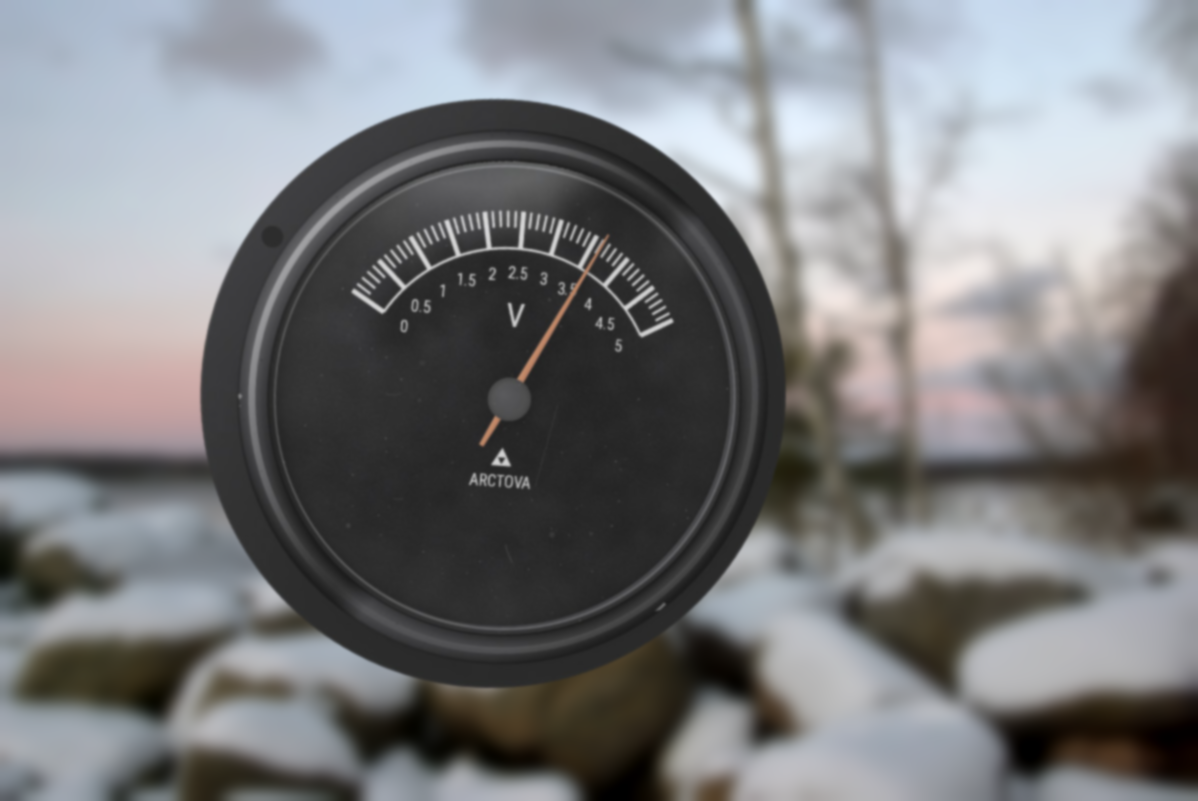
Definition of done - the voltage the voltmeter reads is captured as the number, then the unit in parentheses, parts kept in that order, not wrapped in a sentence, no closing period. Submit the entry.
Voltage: 3.6 (V)
